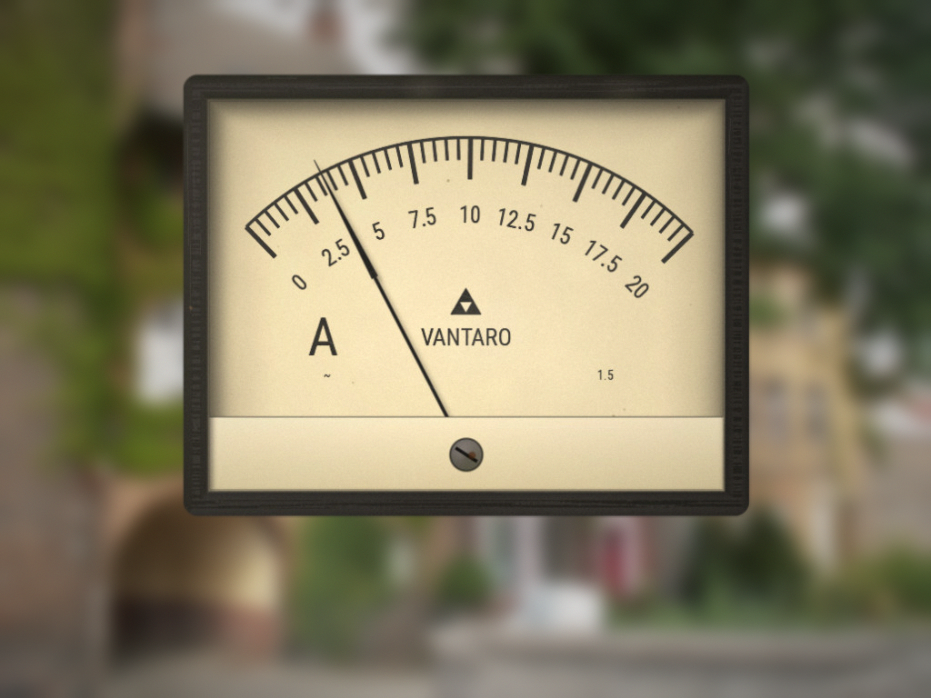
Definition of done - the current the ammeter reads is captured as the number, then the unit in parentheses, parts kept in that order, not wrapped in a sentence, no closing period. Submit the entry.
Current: 3.75 (A)
